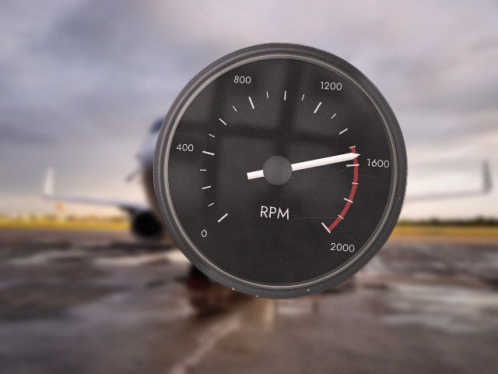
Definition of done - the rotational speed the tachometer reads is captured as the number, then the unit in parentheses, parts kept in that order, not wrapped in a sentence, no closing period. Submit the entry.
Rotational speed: 1550 (rpm)
